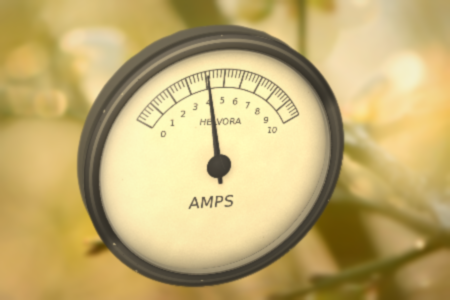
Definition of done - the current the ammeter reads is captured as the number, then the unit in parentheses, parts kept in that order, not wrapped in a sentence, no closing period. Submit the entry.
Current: 4 (A)
